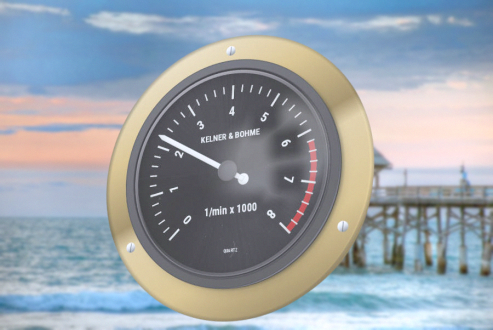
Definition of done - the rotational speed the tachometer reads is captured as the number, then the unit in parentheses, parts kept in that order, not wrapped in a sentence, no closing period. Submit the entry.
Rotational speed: 2200 (rpm)
